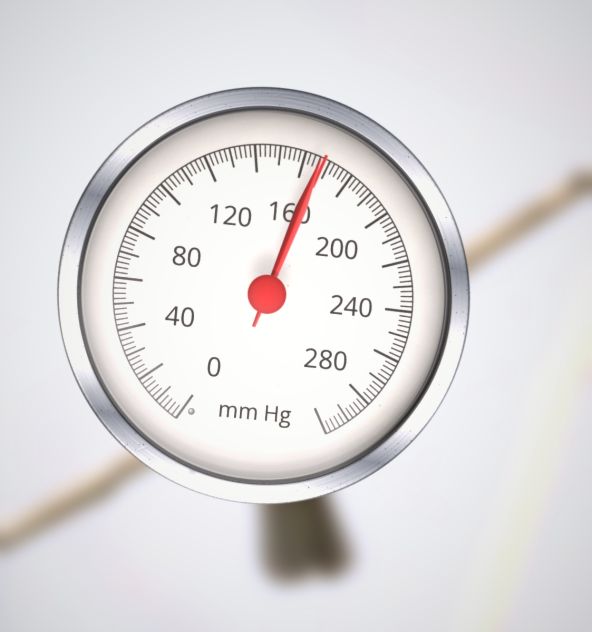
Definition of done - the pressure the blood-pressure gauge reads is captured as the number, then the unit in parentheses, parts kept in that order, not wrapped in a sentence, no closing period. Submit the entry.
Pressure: 166 (mmHg)
